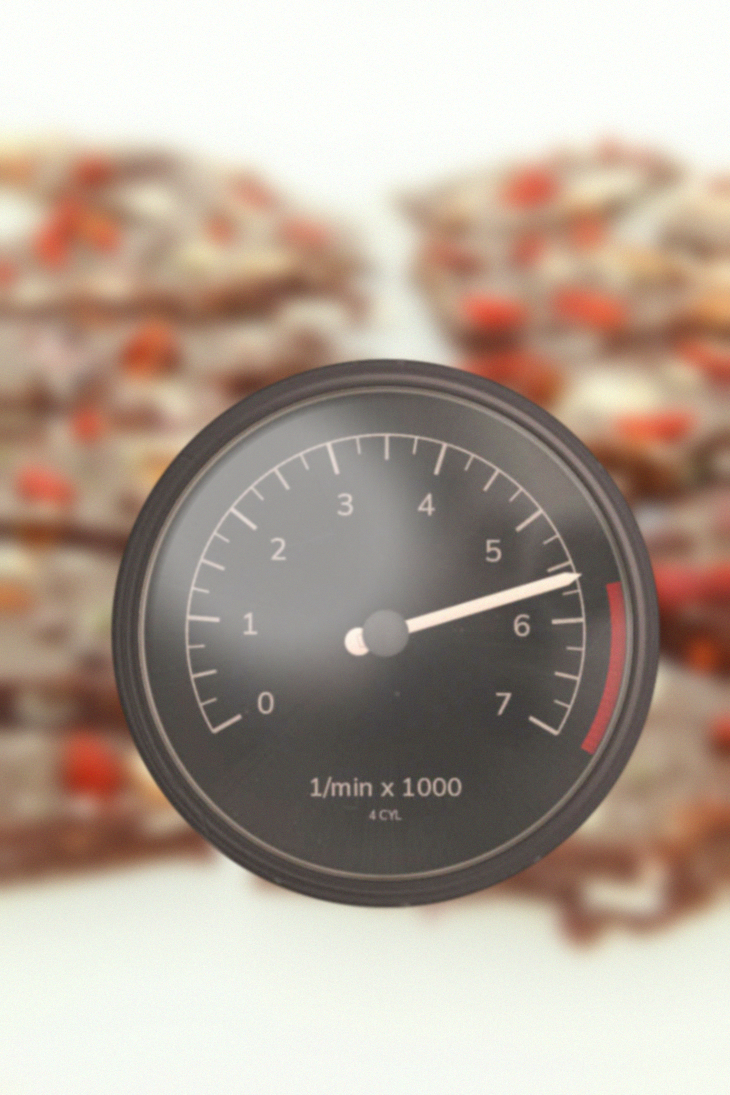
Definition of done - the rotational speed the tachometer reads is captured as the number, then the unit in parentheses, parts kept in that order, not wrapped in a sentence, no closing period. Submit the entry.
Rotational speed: 5625 (rpm)
